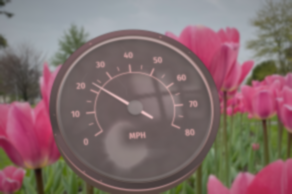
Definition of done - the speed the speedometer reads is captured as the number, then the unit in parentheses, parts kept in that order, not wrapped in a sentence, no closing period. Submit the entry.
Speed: 22.5 (mph)
